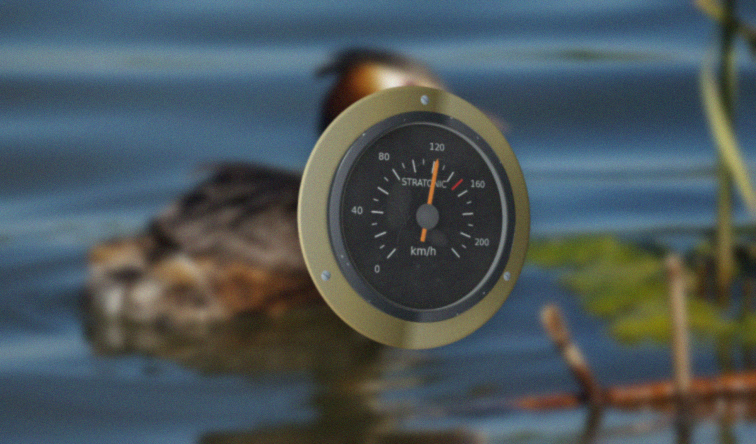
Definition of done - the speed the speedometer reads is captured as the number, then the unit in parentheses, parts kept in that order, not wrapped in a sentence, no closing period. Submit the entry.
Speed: 120 (km/h)
